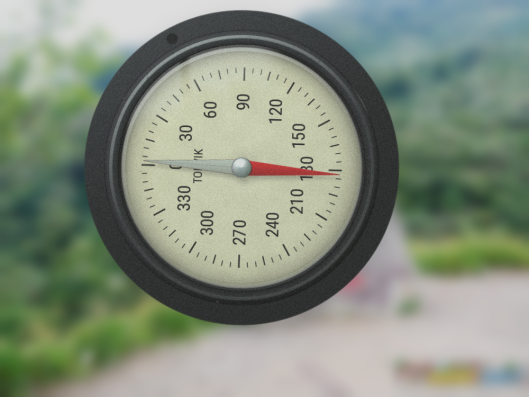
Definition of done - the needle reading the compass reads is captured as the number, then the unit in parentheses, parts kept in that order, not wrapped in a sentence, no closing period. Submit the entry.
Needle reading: 182.5 (°)
